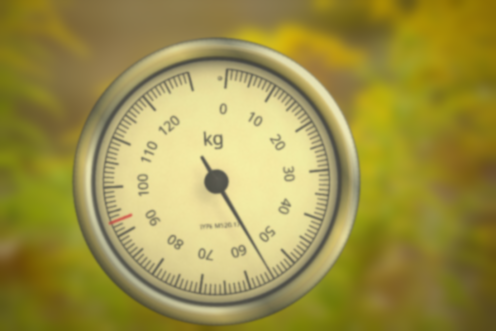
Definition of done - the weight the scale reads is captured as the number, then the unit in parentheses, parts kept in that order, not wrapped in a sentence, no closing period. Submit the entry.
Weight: 55 (kg)
